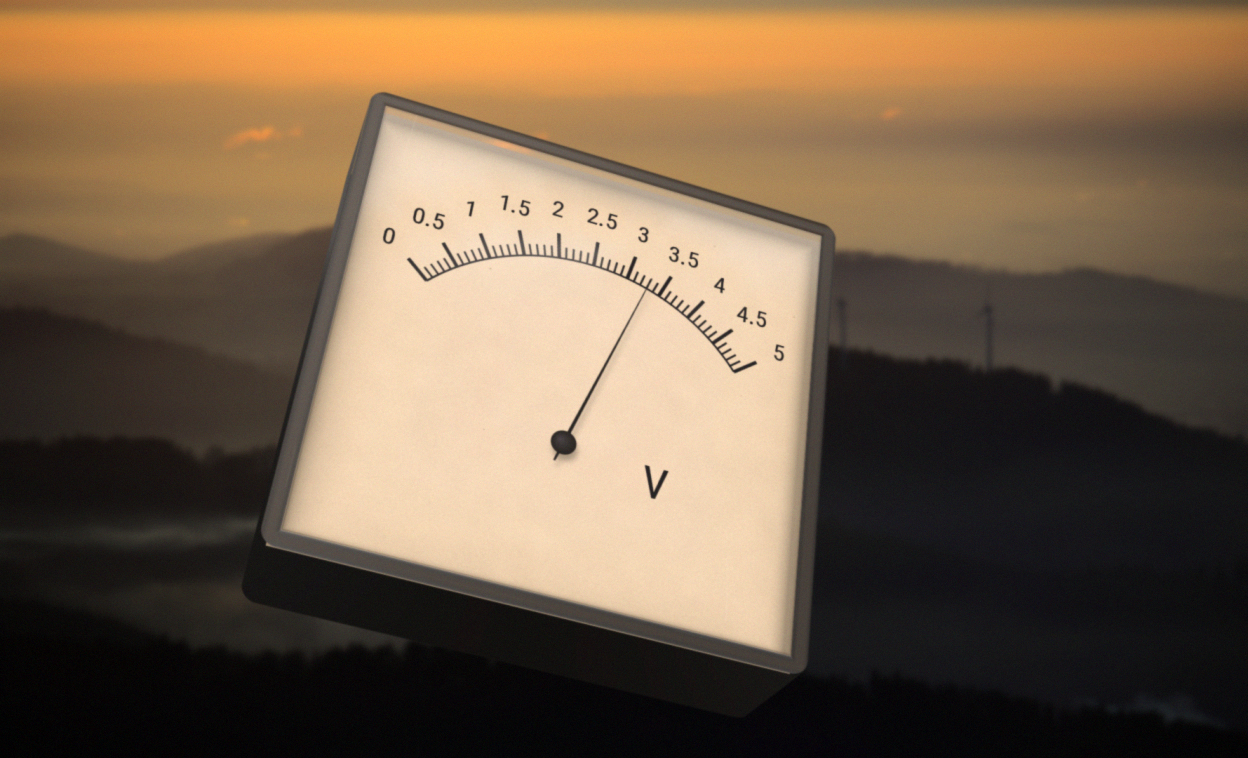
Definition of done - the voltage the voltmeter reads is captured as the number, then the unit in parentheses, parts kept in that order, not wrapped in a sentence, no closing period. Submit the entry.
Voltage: 3.3 (V)
